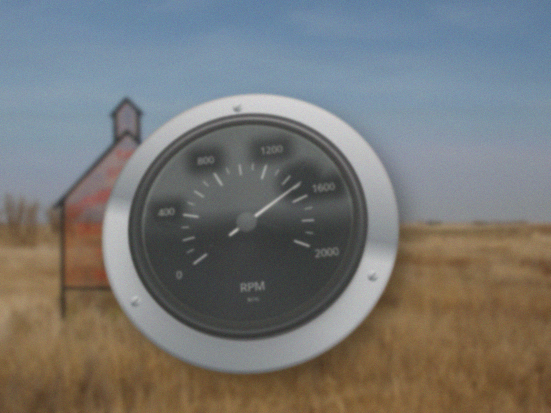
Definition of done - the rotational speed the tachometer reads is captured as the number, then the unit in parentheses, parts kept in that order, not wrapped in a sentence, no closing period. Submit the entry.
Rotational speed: 1500 (rpm)
